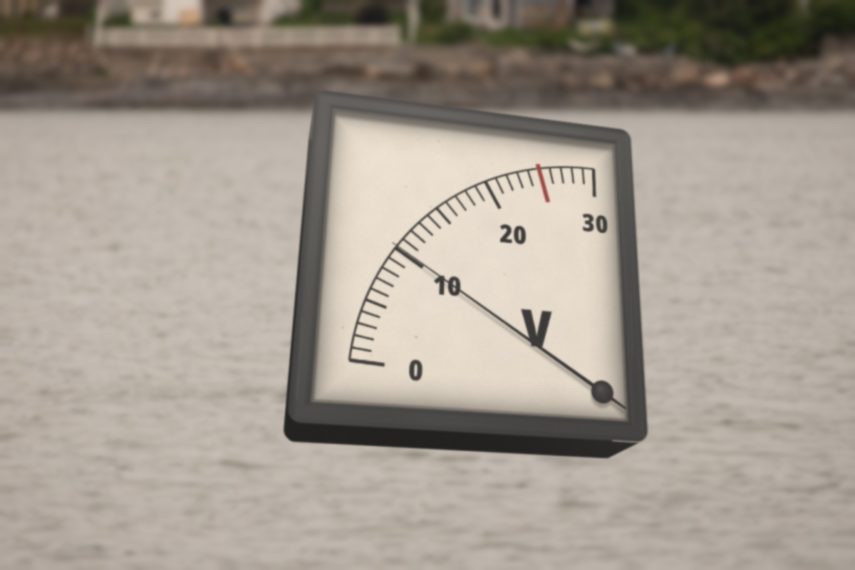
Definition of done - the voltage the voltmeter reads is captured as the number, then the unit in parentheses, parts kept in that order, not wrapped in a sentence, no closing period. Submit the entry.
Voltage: 10 (V)
